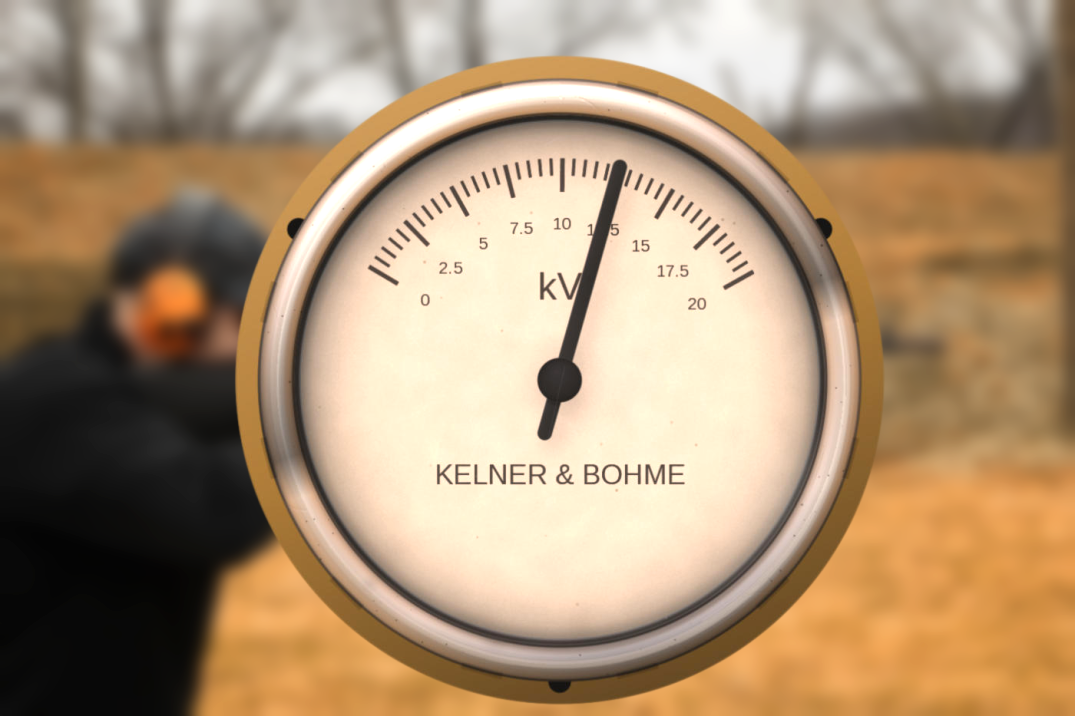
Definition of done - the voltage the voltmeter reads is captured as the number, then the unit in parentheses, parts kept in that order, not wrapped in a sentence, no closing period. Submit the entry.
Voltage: 12.5 (kV)
